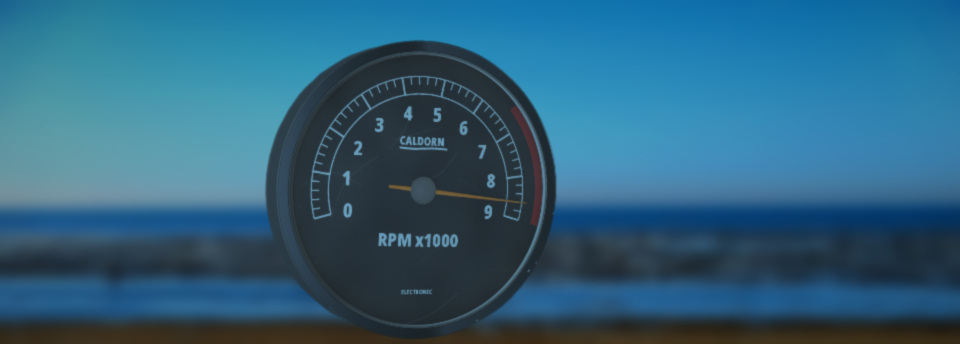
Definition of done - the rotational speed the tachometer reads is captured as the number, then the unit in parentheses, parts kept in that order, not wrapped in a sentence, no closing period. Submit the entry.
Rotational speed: 8600 (rpm)
